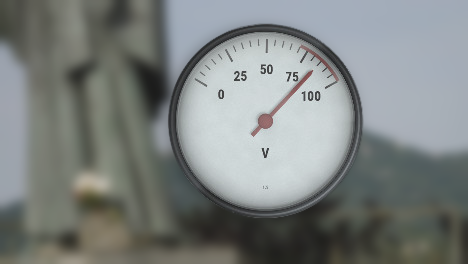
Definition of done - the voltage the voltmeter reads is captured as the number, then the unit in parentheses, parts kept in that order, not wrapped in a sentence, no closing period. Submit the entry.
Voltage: 85 (V)
